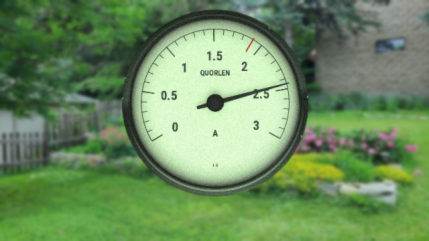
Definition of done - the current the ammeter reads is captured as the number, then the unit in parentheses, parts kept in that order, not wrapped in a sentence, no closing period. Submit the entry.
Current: 2.45 (A)
